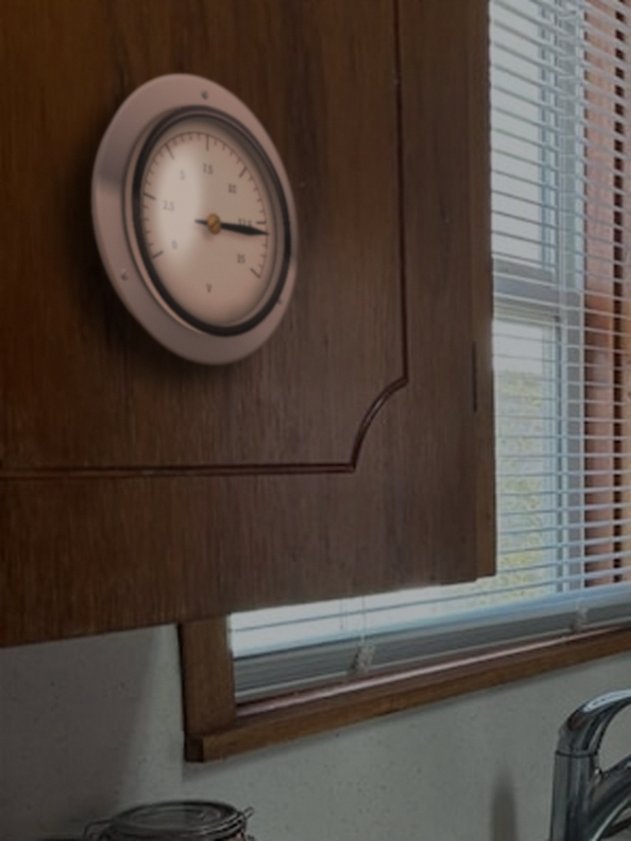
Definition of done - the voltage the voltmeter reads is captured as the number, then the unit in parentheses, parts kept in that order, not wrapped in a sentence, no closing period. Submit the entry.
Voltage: 13 (V)
